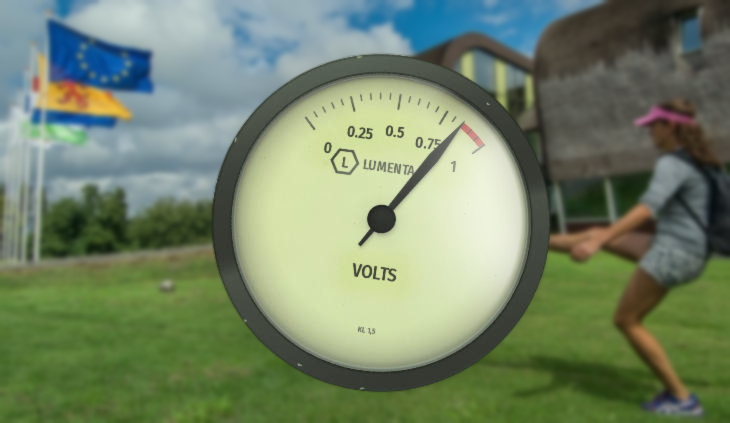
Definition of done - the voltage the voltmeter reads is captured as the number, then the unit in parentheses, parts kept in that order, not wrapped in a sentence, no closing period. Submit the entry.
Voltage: 0.85 (V)
